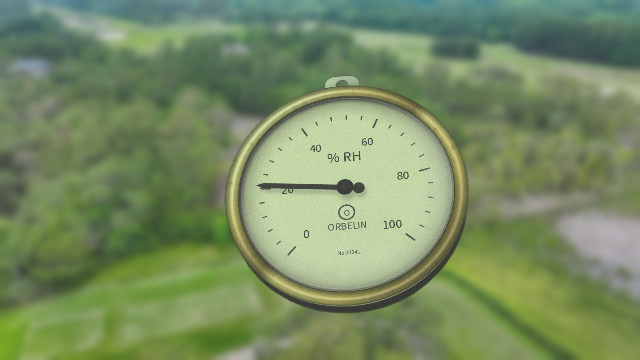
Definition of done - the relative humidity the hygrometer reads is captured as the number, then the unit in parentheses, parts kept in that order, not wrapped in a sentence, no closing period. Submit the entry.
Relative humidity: 20 (%)
